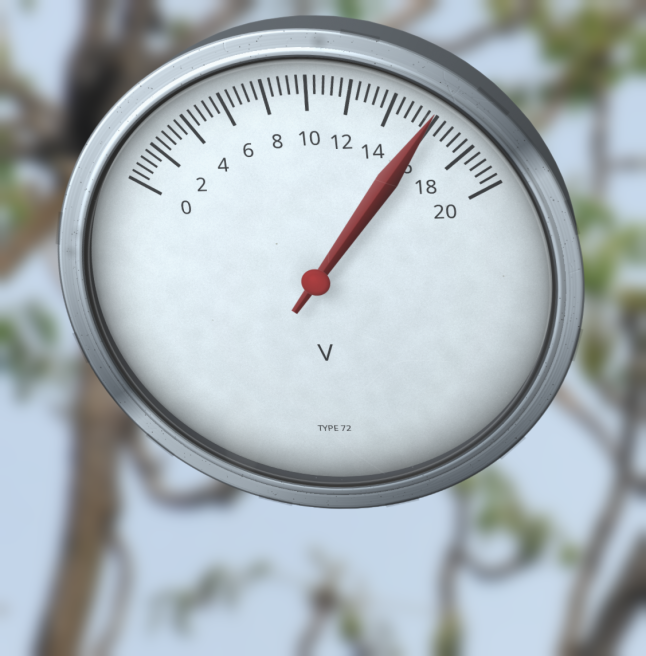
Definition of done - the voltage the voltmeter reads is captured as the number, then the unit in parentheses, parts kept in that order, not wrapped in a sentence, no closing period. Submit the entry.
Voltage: 15.8 (V)
